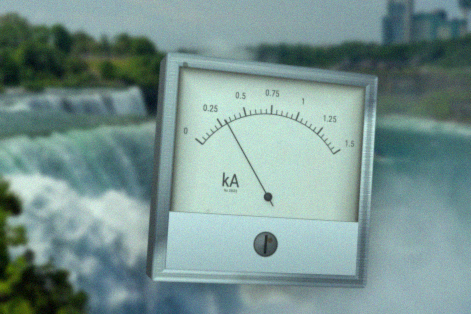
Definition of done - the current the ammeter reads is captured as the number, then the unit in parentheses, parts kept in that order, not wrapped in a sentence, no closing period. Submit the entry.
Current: 0.3 (kA)
